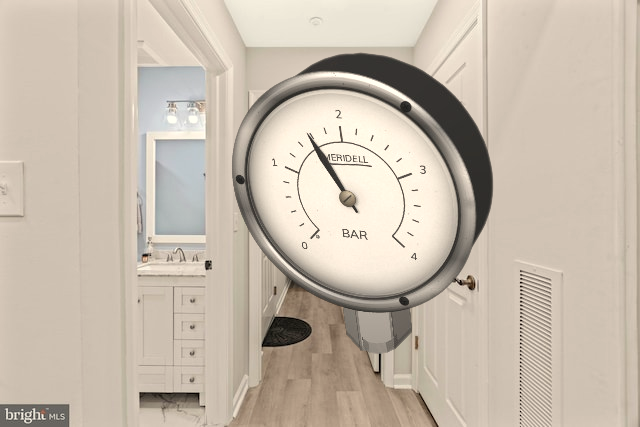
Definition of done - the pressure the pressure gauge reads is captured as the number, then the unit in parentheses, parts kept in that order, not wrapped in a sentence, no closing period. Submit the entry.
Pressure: 1.6 (bar)
